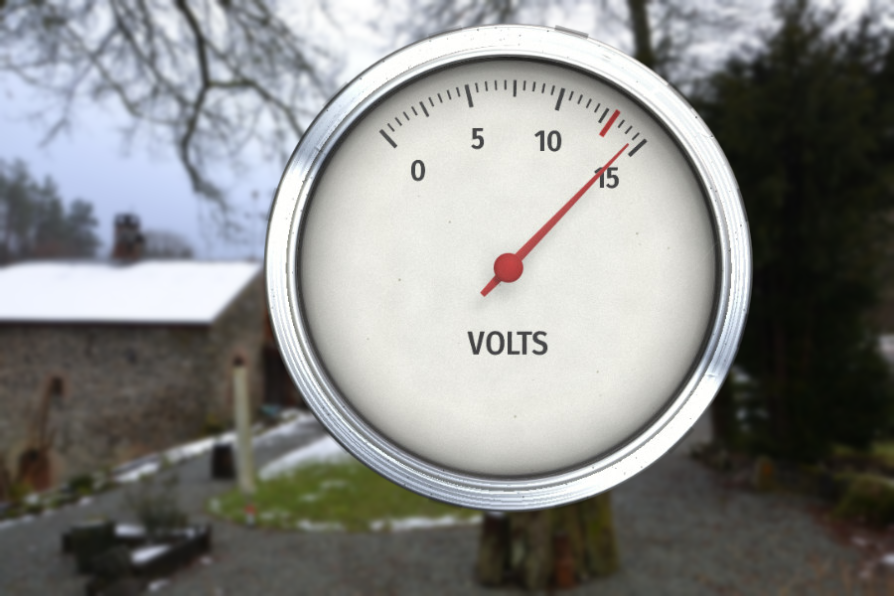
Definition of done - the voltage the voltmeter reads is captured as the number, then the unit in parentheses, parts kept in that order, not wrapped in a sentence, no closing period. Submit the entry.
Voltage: 14.5 (V)
